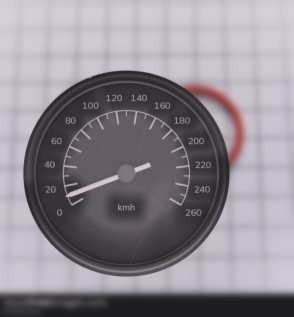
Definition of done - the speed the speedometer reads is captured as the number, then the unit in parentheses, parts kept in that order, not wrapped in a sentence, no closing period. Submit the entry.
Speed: 10 (km/h)
